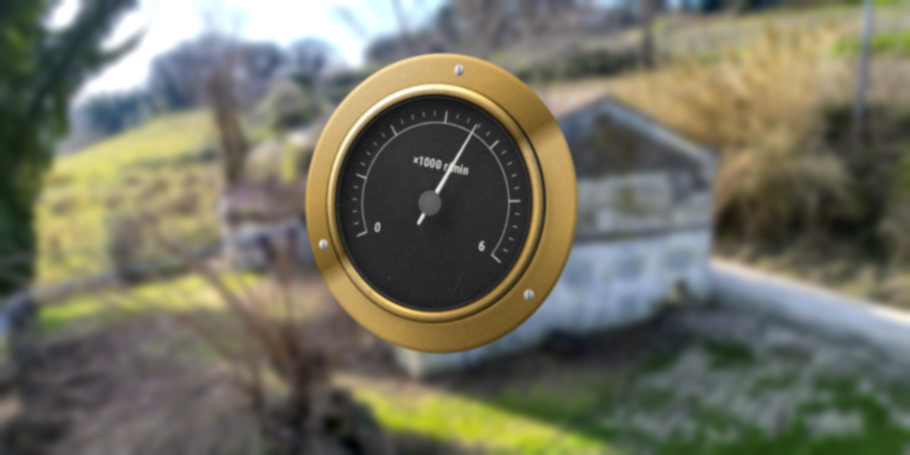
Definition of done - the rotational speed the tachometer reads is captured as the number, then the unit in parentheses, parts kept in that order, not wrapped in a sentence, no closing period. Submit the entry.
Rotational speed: 3600 (rpm)
